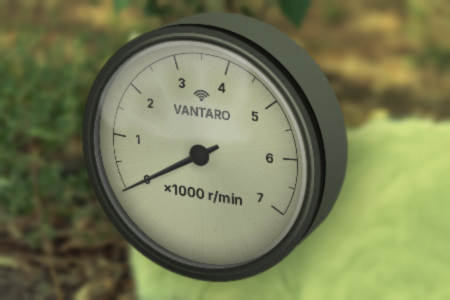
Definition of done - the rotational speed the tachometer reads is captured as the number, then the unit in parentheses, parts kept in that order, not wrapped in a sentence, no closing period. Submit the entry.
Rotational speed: 0 (rpm)
